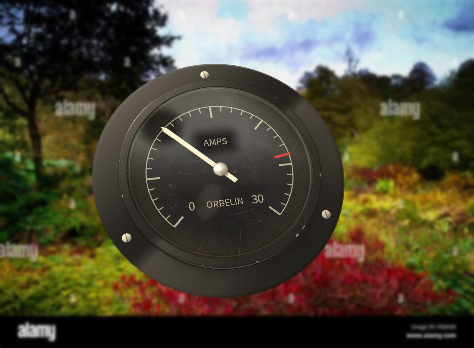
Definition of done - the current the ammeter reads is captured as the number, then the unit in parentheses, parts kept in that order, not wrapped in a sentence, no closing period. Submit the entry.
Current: 10 (A)
